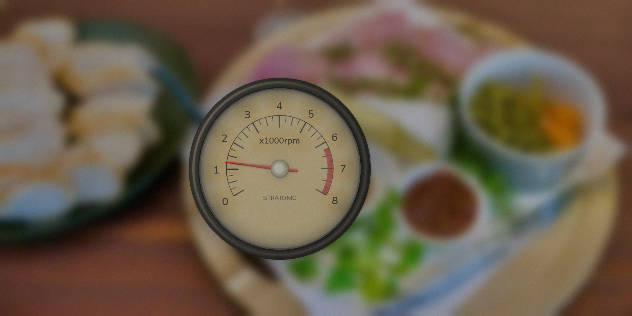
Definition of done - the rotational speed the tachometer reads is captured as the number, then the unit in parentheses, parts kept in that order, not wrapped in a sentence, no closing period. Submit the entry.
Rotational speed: 1250 (rpm)
